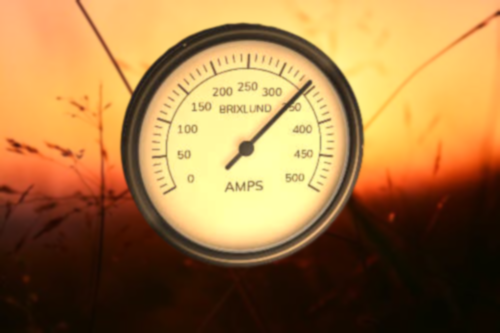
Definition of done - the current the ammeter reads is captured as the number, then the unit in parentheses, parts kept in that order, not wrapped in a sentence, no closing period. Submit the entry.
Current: 340 (A)
